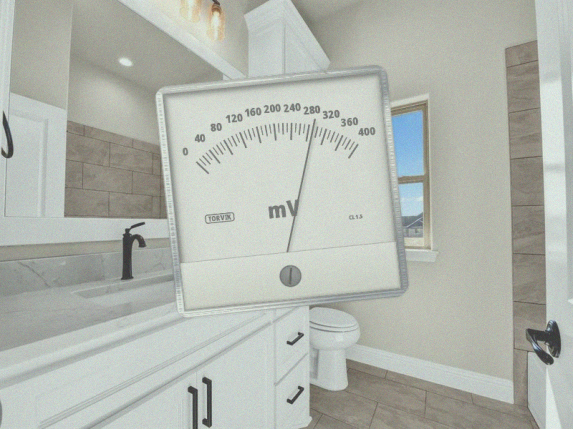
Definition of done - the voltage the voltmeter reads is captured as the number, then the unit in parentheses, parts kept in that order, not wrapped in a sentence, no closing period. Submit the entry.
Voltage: 290 (mV)
